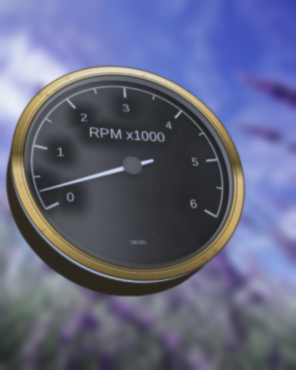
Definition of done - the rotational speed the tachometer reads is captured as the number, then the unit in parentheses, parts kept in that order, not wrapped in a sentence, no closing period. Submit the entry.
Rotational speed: 250 (rpm)
